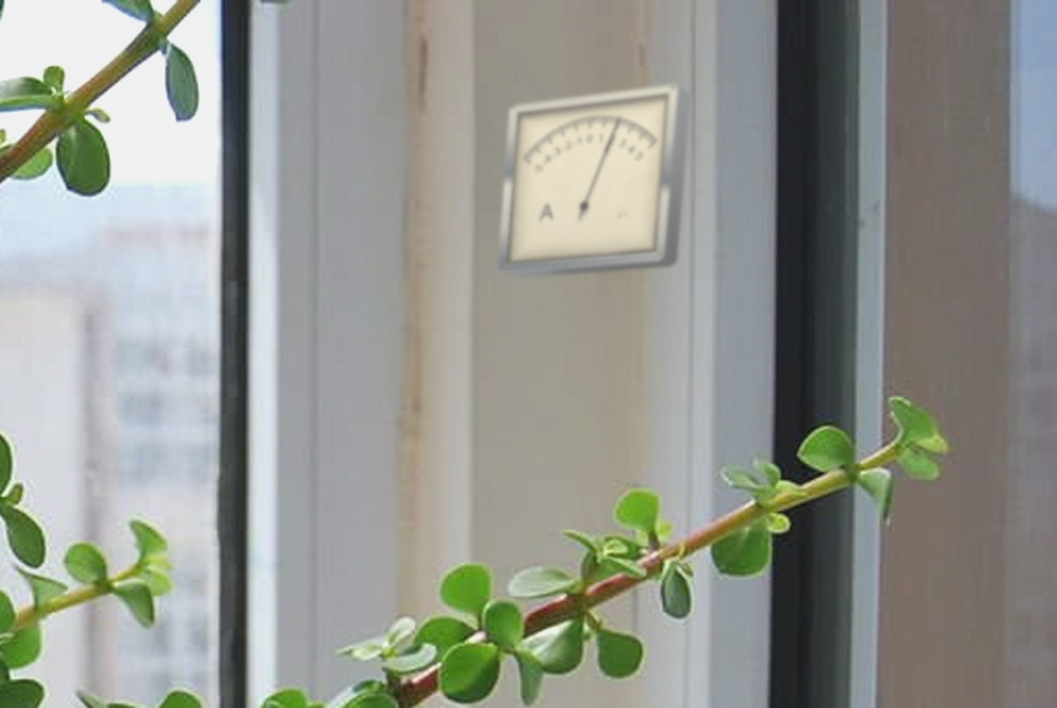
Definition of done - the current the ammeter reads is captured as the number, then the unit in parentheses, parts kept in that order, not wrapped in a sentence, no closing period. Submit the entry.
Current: 2 (A)
